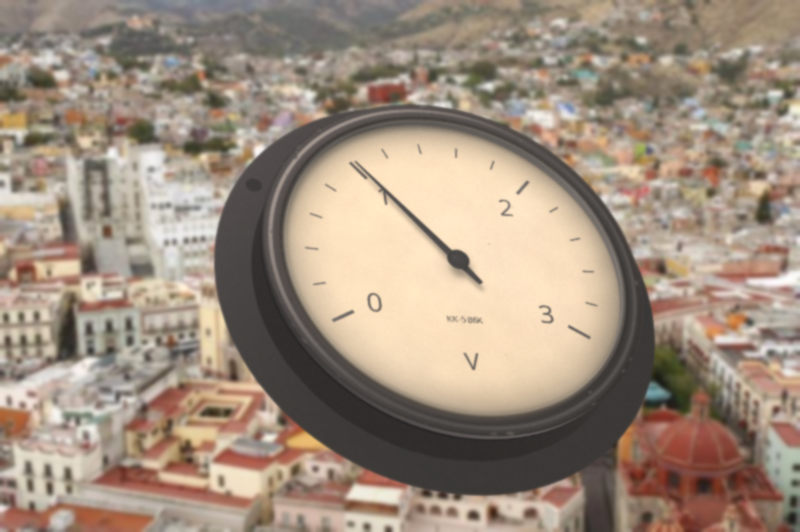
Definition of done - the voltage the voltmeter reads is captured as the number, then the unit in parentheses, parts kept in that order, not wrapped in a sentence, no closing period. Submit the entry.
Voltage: 1 (V)
